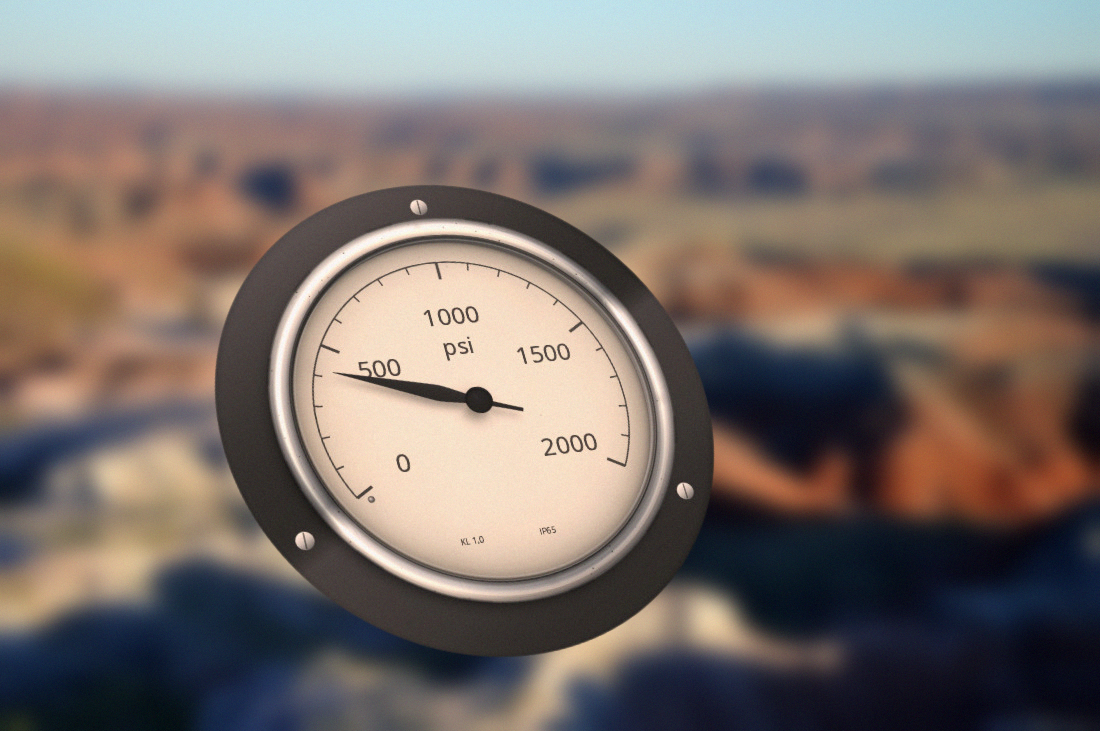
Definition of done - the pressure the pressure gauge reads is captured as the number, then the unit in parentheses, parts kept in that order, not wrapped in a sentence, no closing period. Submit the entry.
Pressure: 400 (psi)
